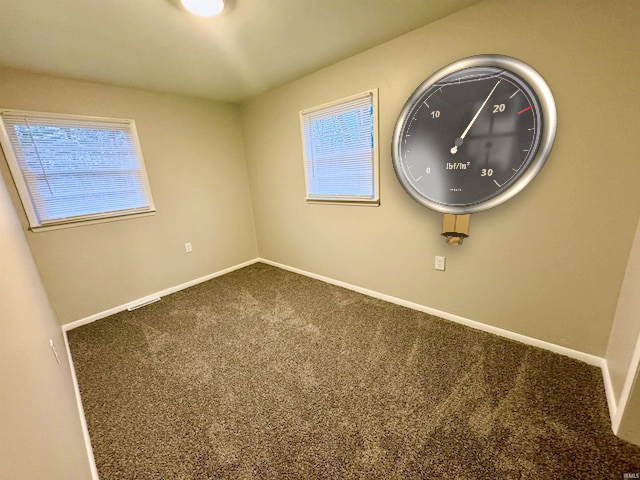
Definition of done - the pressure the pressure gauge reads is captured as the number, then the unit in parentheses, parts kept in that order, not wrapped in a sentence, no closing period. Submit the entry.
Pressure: 18 (psi)
